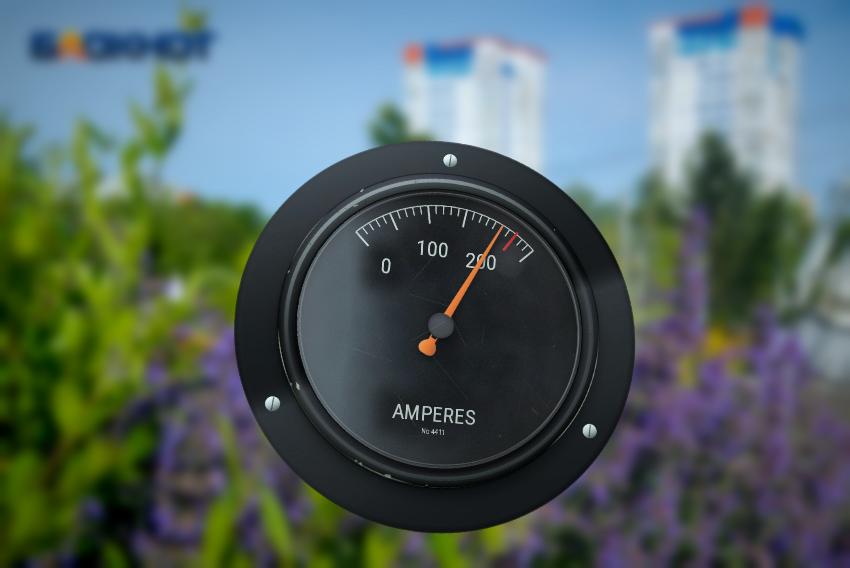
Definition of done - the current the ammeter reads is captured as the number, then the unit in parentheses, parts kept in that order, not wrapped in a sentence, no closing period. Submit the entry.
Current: 200 (A)
